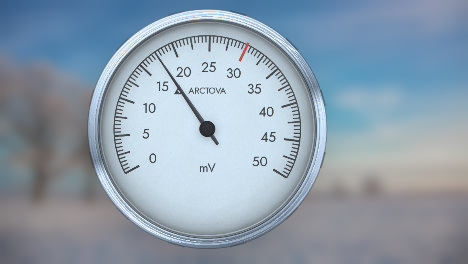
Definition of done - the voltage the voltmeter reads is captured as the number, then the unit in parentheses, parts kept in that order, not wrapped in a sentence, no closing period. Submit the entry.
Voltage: 17.5 (mV)
